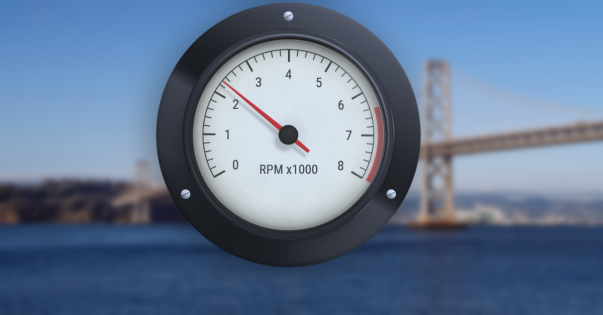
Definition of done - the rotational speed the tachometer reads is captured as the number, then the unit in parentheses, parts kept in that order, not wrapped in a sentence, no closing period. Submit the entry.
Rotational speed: 2300 (rpm)
